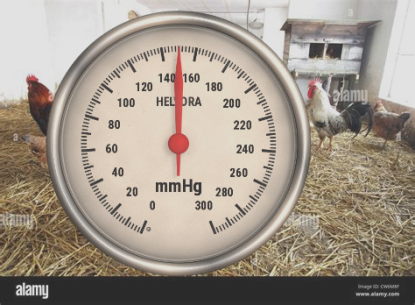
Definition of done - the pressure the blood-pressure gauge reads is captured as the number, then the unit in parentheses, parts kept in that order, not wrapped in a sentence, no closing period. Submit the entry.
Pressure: 150 (mmHg)
